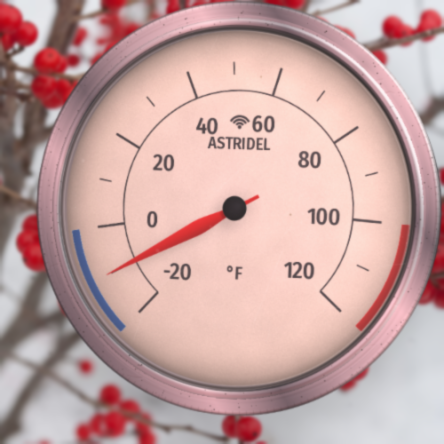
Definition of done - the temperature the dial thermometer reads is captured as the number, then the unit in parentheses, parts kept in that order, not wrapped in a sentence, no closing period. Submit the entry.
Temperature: -10 (°F)
